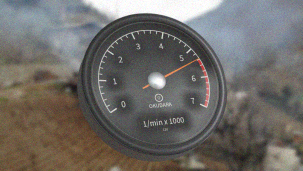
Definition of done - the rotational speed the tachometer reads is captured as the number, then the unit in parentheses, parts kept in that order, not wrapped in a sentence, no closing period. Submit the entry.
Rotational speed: 5400 (rpm)
